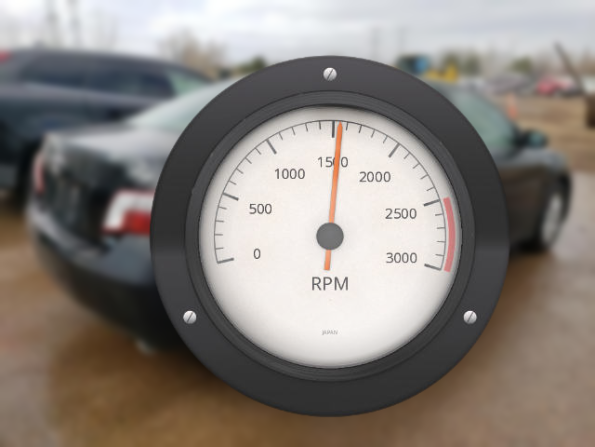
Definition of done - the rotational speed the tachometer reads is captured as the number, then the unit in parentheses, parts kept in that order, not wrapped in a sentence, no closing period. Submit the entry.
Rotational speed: 1550 (rpm)
